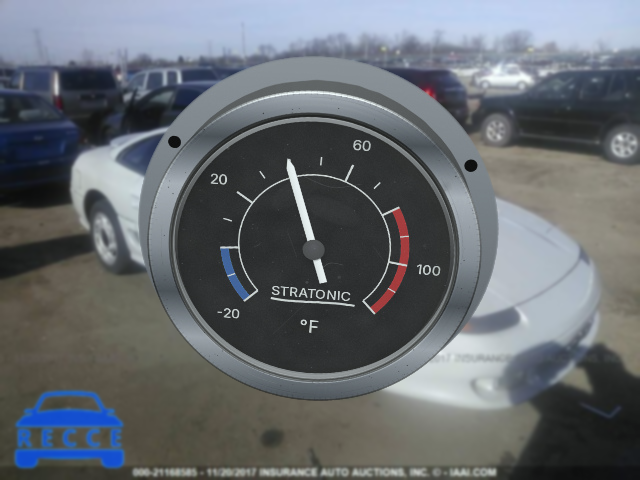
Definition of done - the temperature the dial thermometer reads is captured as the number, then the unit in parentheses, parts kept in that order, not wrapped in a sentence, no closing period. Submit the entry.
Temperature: 40 (°F)
